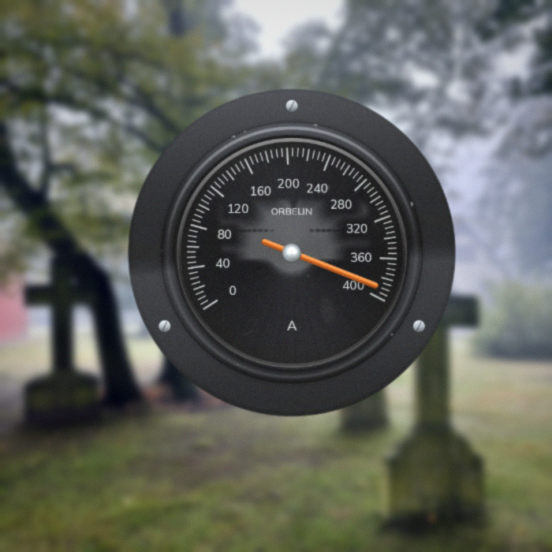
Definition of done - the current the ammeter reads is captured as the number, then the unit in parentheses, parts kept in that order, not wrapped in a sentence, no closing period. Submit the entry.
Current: 390 (A)
